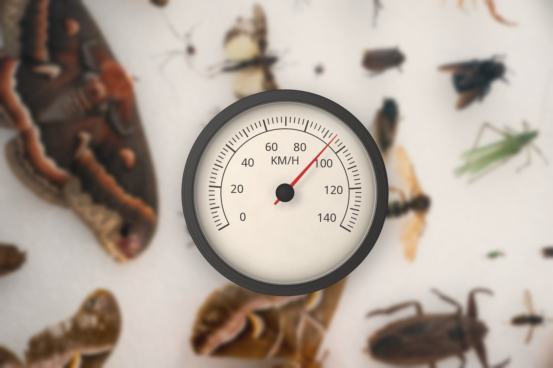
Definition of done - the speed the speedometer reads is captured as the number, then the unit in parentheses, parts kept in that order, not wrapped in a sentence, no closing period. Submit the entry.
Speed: 94 (km/h)
